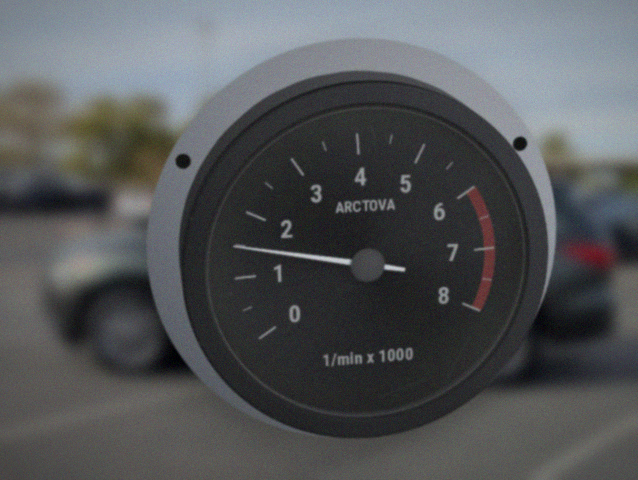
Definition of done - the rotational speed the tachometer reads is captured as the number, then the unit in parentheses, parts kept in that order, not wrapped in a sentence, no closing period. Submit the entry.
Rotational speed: 1500 (rpm)
